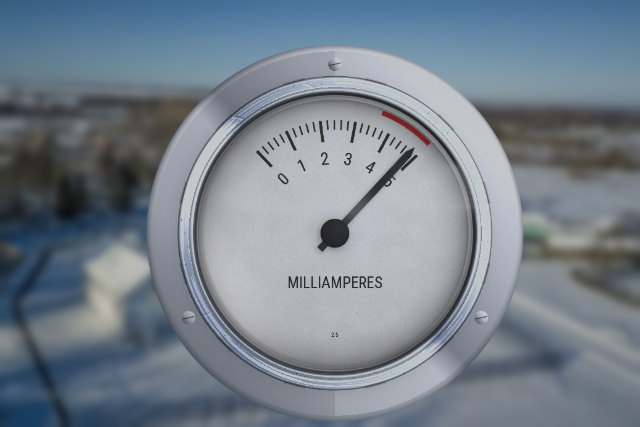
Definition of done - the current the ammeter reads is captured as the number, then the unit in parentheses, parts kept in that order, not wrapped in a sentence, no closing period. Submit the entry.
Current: 4.8 (mA)
